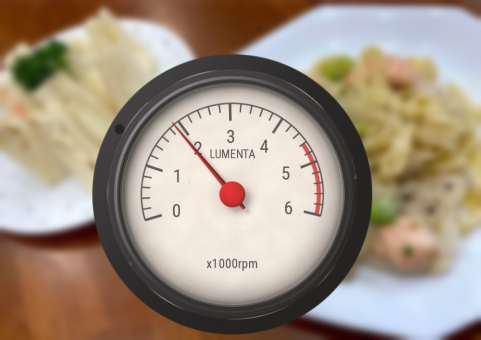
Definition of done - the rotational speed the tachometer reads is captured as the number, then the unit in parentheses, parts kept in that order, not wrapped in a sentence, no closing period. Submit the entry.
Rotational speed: 1900 (rpm)
